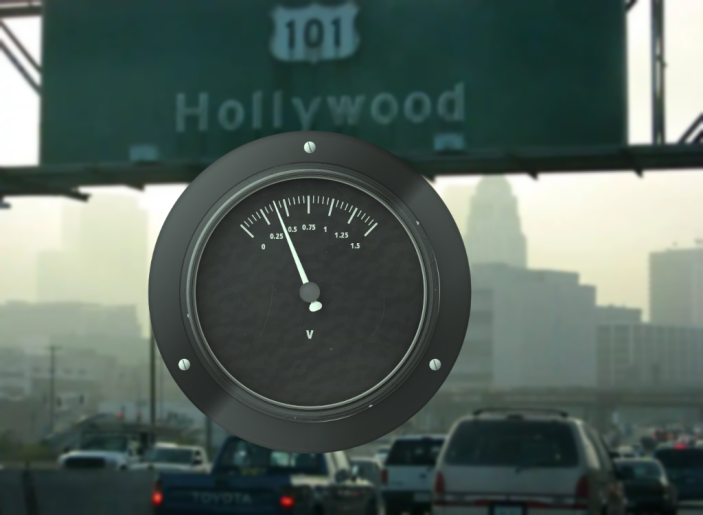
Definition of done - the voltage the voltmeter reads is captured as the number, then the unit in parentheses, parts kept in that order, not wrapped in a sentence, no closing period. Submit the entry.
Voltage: 0.4 (V)
